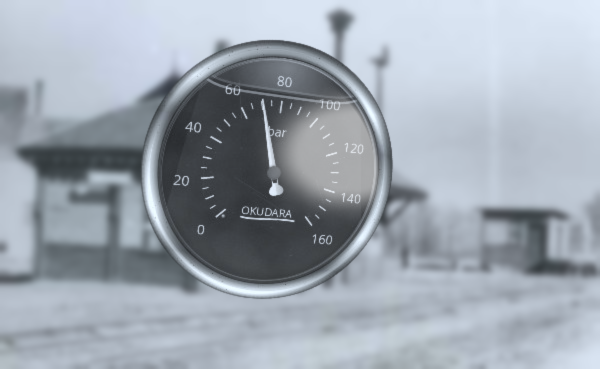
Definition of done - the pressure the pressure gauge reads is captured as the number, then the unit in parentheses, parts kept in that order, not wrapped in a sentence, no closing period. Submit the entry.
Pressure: 70 (bar)
